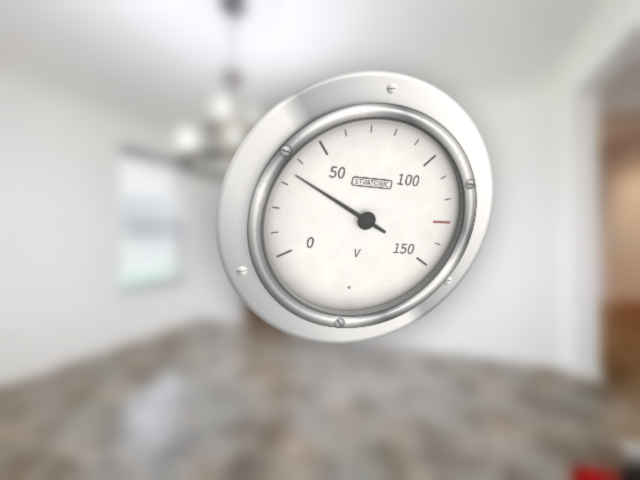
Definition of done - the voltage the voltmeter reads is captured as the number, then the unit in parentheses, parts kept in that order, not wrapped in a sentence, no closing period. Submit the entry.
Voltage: 35 (V)
